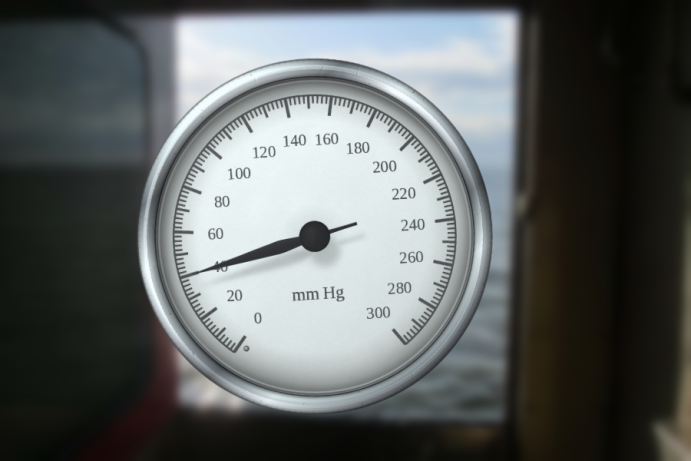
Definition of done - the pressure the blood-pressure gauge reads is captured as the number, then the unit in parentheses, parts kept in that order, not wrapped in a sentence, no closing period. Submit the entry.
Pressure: 40 (mmHg)
